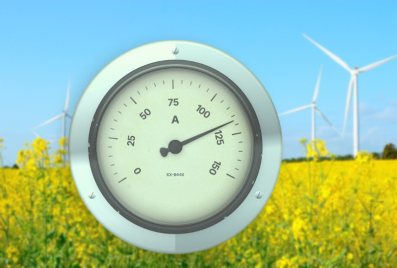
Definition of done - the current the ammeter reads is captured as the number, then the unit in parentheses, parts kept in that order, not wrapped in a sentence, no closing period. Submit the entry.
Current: 117.5 (A)
